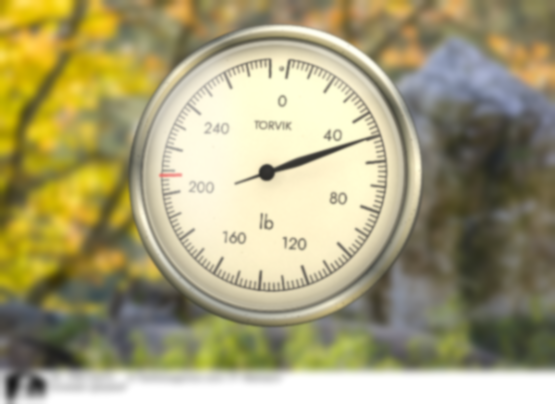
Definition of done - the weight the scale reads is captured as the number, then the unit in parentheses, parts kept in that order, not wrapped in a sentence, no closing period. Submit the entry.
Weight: 50 (lb)
